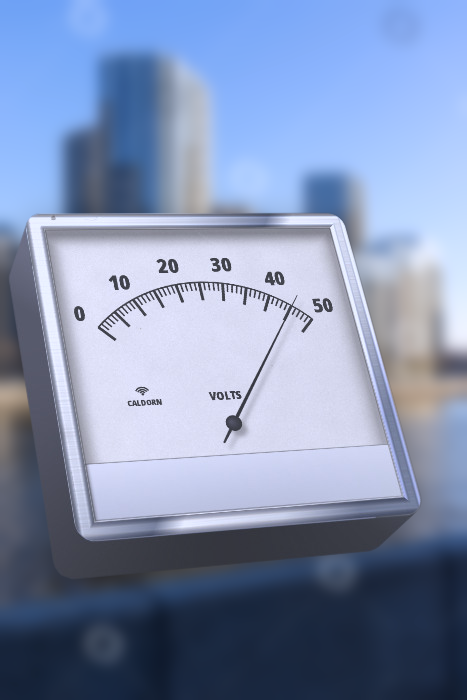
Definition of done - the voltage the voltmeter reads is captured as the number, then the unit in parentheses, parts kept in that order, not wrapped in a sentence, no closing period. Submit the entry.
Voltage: 45 (V)
